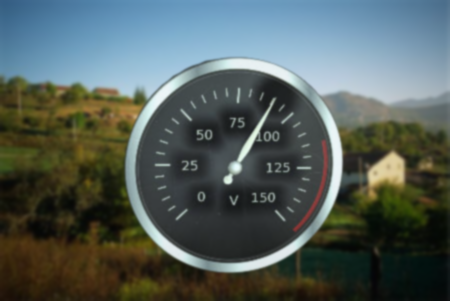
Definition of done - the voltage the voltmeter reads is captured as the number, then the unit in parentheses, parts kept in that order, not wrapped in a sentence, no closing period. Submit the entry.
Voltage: 90 (V)
